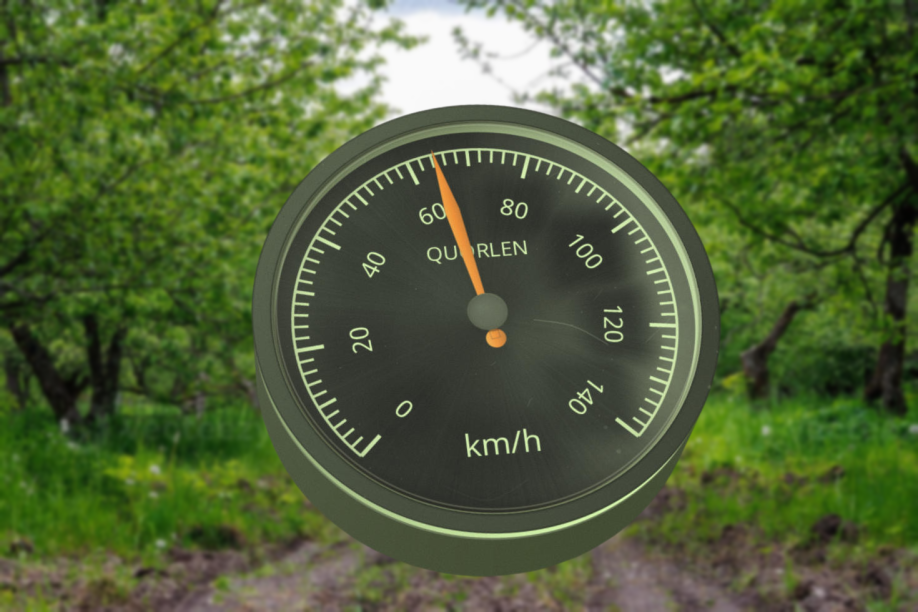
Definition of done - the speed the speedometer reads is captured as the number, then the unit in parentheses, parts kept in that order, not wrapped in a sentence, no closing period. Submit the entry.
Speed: 64 (km/h)
